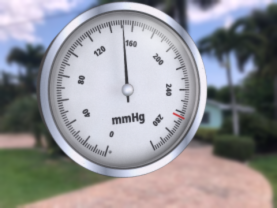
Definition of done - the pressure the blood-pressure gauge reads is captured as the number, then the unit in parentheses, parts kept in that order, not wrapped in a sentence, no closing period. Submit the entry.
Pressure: 150 (mmHg)
